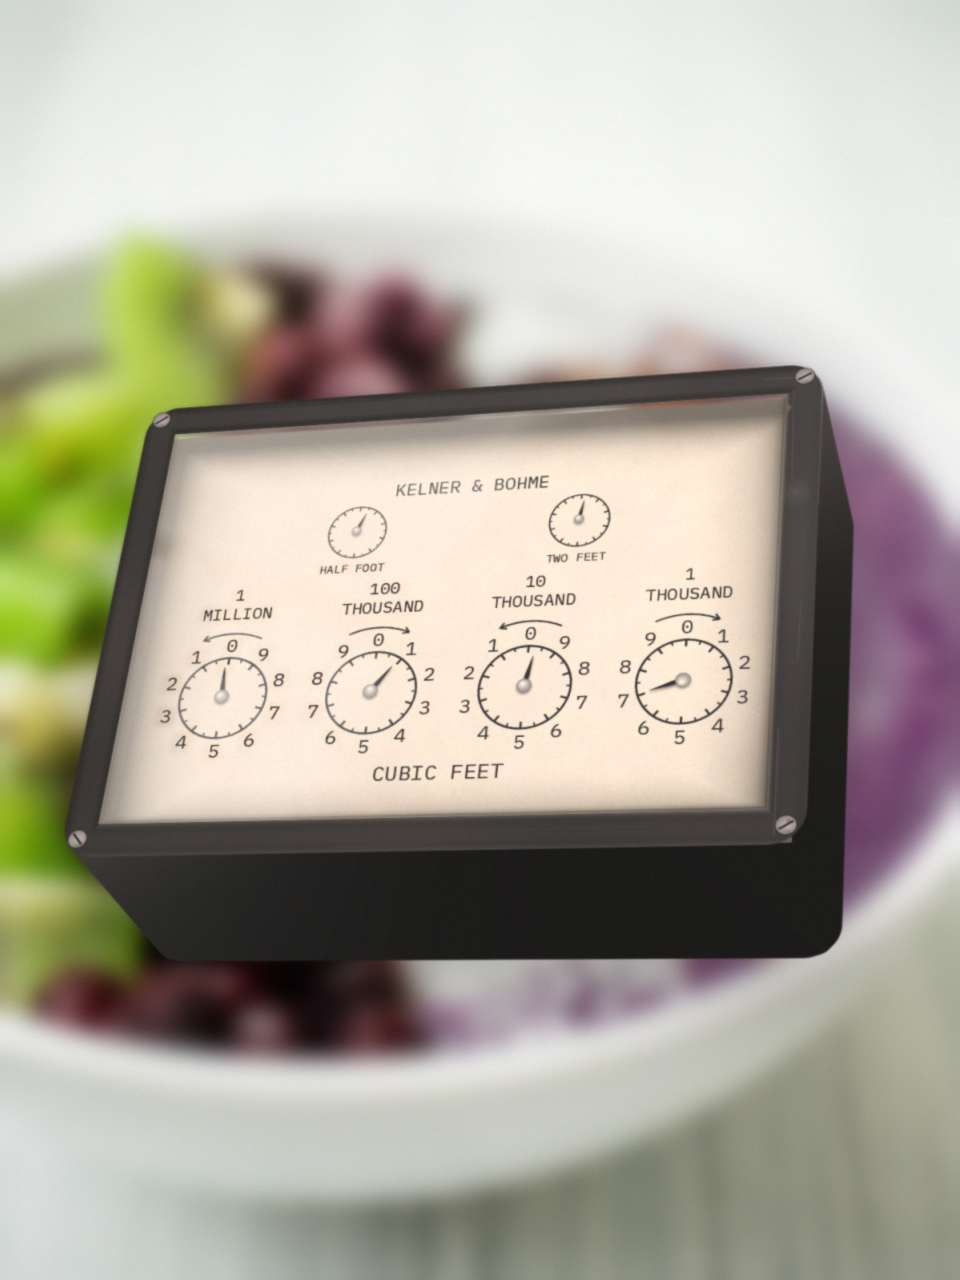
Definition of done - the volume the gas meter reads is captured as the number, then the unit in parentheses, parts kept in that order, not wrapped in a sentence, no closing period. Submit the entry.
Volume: 9700 (ft³)
